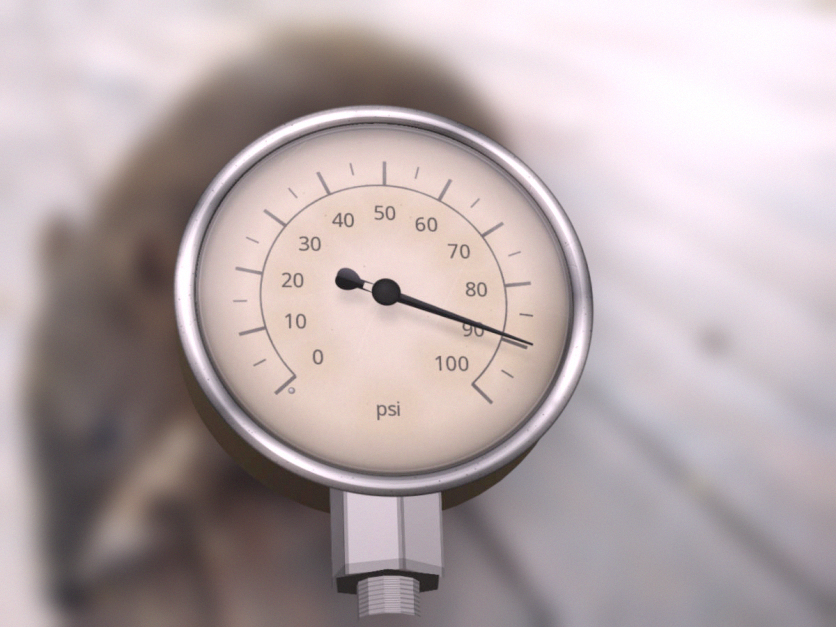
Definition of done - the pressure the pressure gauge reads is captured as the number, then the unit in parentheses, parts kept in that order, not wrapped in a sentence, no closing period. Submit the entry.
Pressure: 90 (psi)
